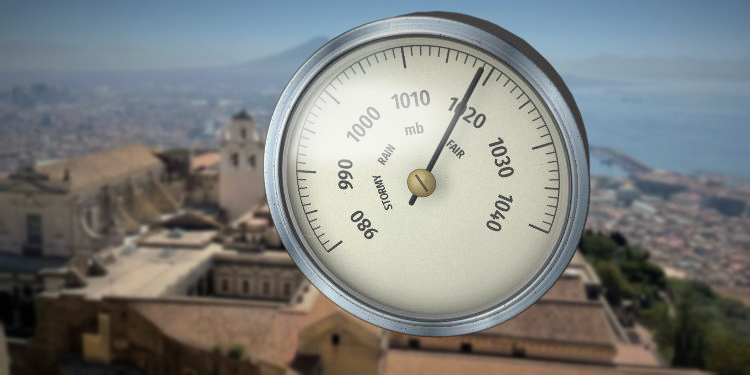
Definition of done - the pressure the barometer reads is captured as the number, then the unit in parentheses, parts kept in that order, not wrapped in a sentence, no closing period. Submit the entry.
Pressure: 1019 (mbar)
